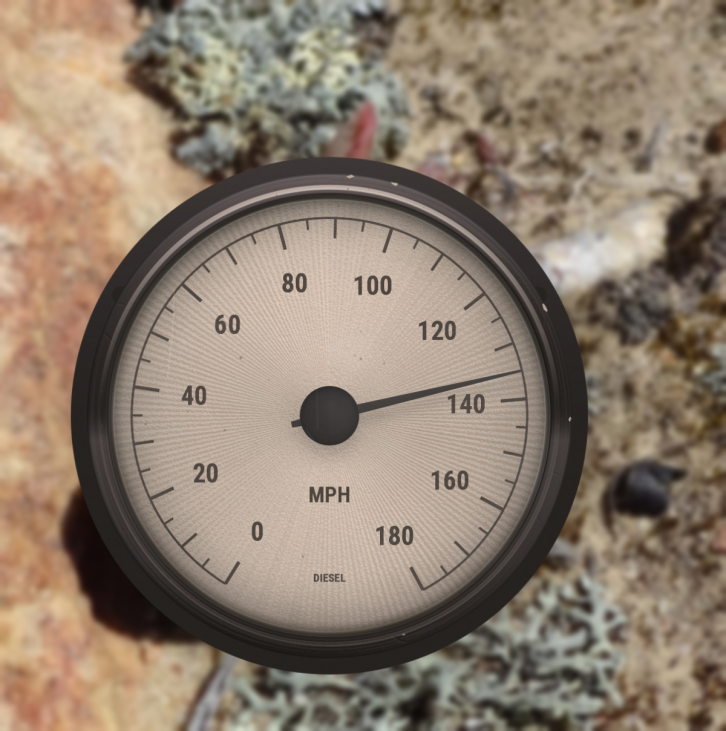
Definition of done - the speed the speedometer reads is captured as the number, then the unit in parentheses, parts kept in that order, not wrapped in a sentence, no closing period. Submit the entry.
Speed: 135 (mph)
